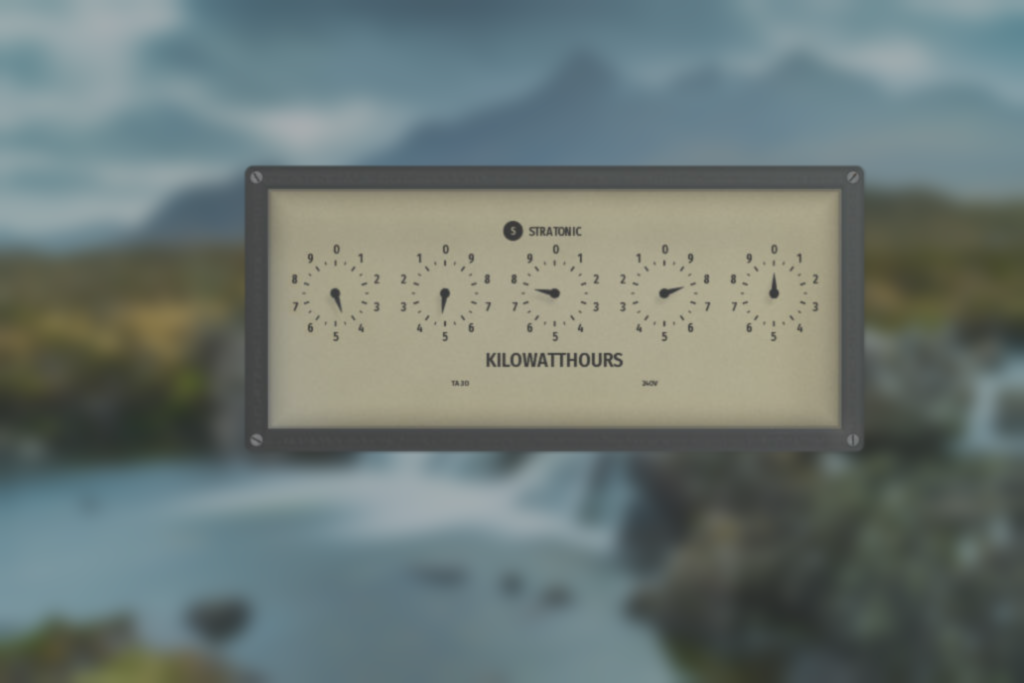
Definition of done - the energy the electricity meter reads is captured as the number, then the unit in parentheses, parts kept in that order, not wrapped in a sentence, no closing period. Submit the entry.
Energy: 44780 (kWh)
